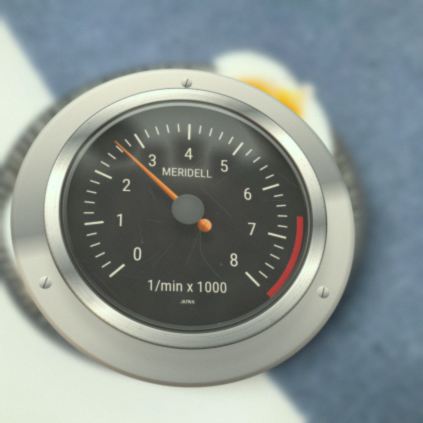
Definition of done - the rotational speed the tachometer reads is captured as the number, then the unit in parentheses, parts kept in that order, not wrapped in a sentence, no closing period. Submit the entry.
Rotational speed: 2600 (rpm)
